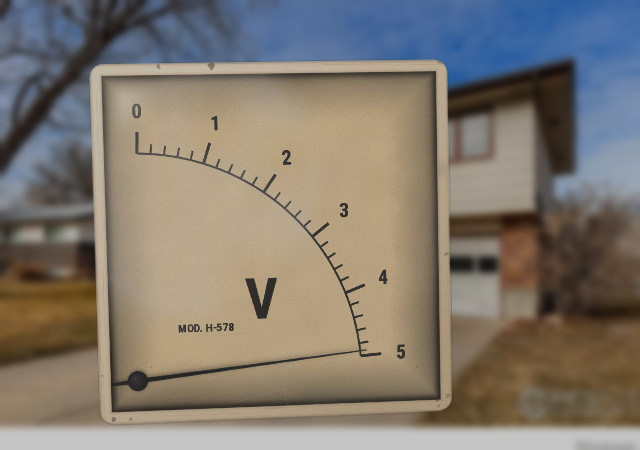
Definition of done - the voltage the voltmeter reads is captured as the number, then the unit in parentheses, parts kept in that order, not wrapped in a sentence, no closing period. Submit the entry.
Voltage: 4.9 (V)
